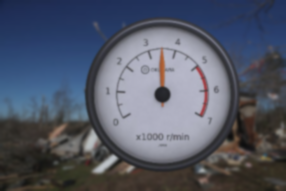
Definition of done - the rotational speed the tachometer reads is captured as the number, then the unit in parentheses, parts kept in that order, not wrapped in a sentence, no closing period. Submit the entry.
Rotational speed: 3500 (rpm)
